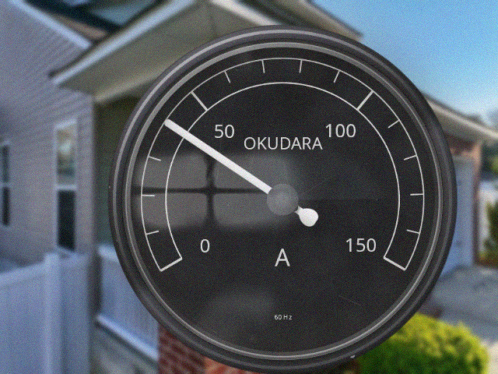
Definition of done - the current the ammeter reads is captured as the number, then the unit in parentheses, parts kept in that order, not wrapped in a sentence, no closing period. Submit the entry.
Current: 40 (A)
